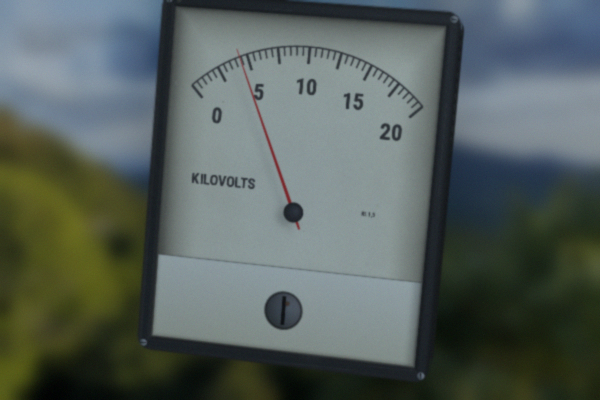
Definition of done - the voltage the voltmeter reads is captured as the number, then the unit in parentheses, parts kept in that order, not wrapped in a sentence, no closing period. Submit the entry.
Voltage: 4.5 (kV)
